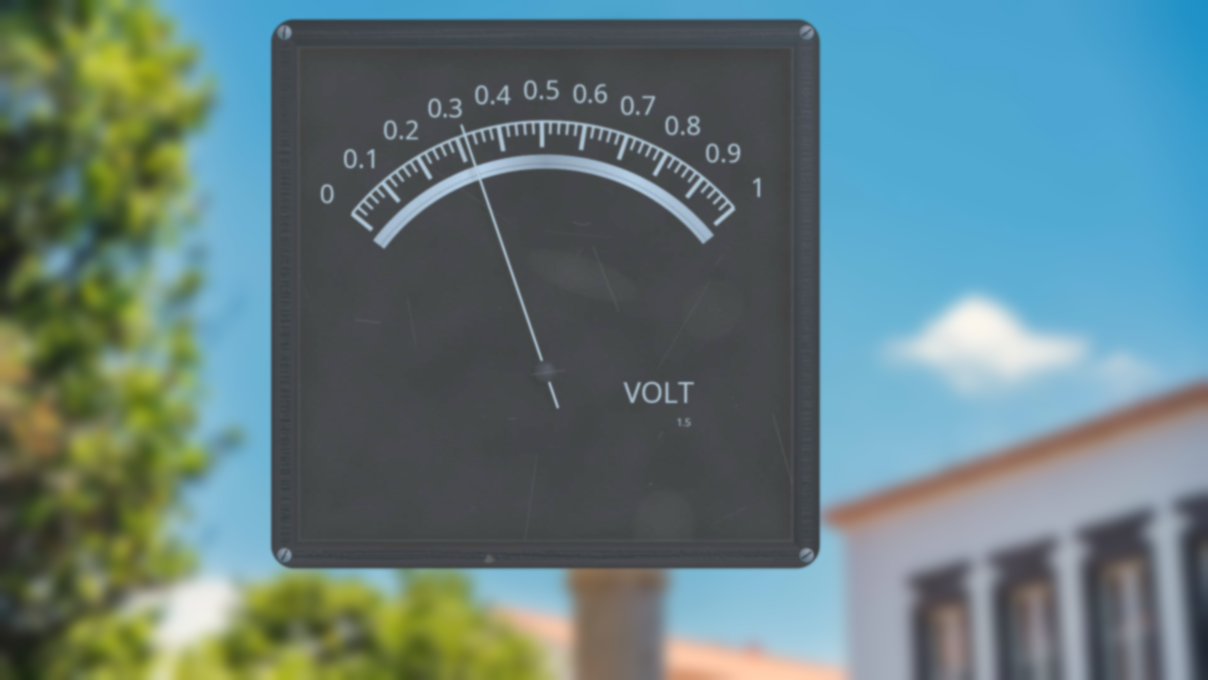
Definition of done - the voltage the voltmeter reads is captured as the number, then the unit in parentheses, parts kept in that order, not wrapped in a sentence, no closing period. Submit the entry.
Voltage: 0.32 (V)
